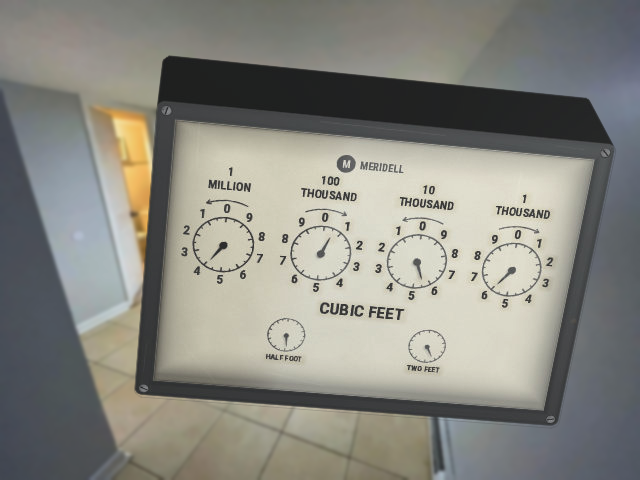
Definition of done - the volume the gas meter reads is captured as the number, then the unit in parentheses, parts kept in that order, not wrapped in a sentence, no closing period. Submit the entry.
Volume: 405600 (ft³)
